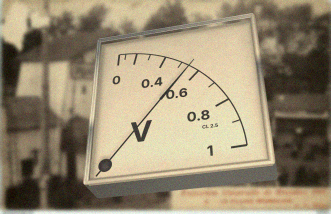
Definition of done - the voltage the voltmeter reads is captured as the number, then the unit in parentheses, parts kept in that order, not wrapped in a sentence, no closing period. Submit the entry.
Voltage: 0.55 (V)
